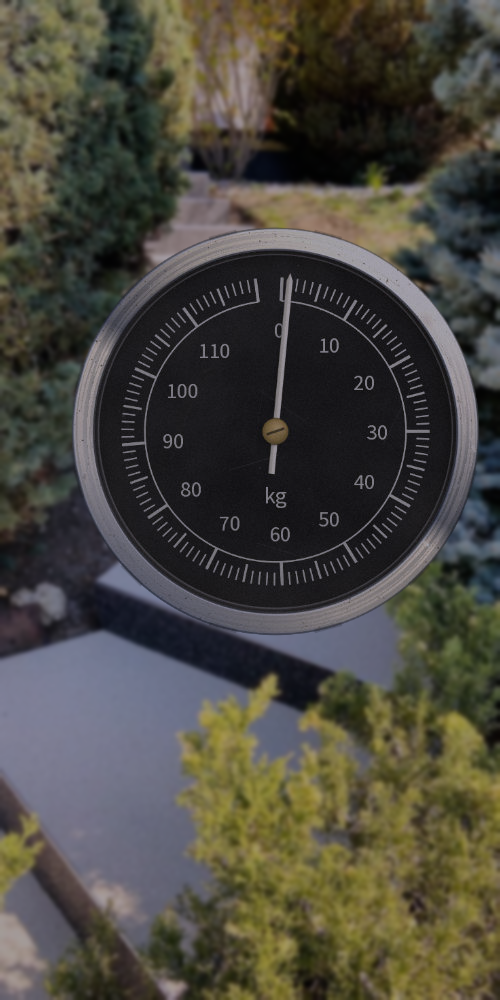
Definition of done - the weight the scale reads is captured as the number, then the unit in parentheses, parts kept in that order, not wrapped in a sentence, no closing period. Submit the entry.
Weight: 1 (kg)
